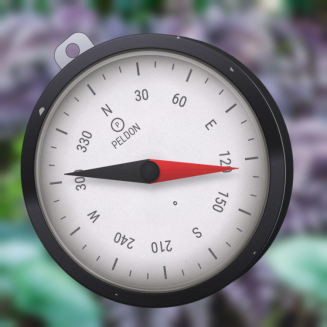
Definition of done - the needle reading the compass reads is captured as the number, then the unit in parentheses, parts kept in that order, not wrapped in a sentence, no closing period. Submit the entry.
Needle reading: 125 (°)
